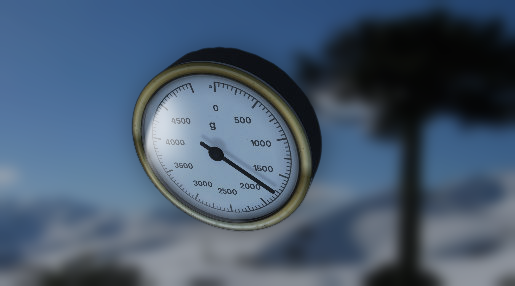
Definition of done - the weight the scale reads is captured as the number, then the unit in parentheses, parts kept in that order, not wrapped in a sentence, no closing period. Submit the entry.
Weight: 1750 (g)
